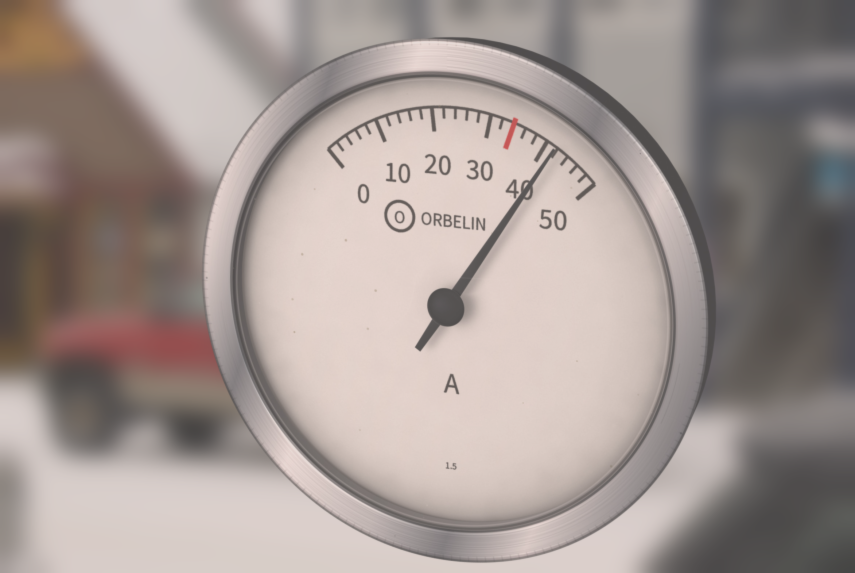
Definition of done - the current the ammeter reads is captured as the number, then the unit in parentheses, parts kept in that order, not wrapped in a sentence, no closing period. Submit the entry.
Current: 42 (A)
